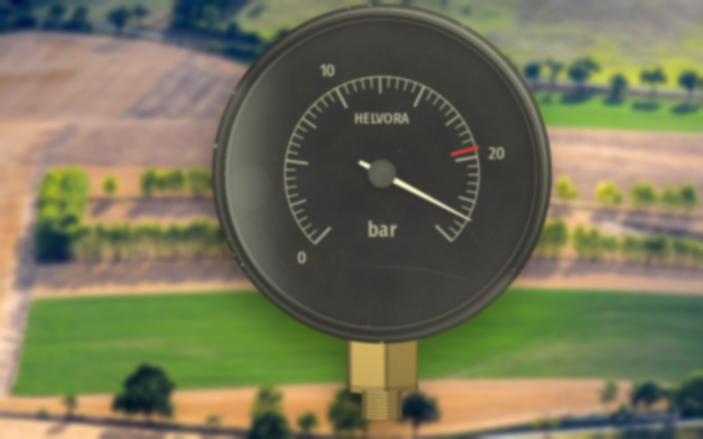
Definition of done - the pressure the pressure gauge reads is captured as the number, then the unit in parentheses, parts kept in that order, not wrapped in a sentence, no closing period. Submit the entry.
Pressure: 23.5 (bar)
